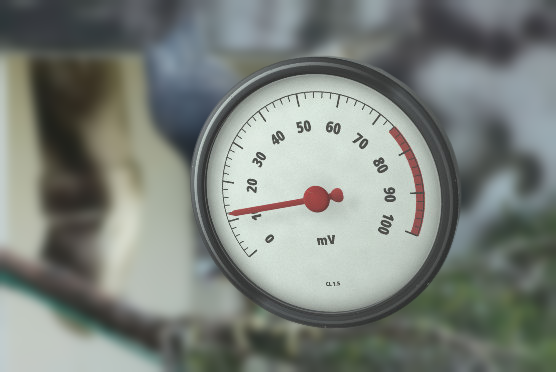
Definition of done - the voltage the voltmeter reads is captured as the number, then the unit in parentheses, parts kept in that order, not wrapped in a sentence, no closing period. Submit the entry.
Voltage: 12 (mV)
